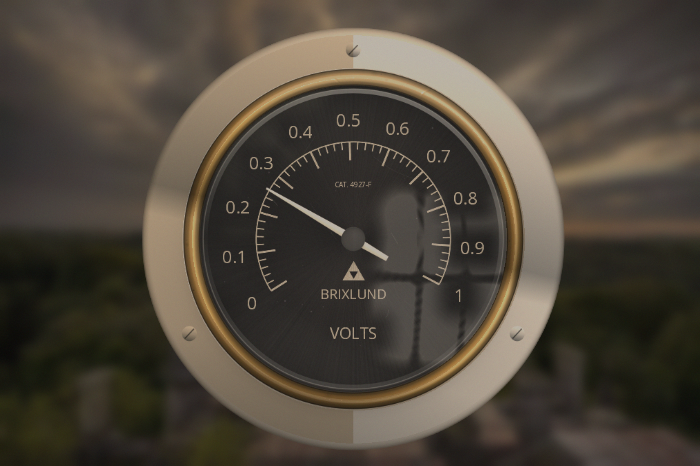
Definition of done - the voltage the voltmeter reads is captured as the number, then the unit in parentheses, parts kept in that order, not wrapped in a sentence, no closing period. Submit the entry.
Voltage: 0.26 (V)
